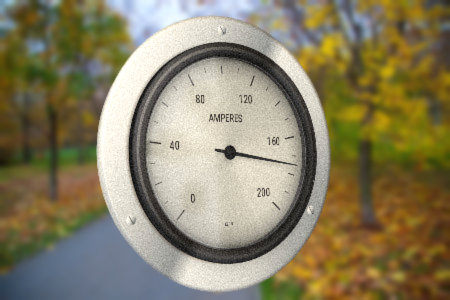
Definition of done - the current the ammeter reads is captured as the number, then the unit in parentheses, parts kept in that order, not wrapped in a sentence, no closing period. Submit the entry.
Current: 175 (A)
